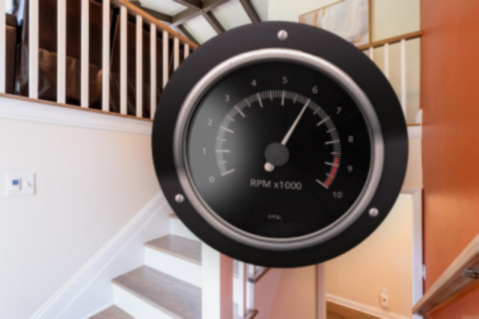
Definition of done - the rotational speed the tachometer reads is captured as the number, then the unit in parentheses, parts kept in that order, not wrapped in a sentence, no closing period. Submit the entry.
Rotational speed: 6000 (rpm)
